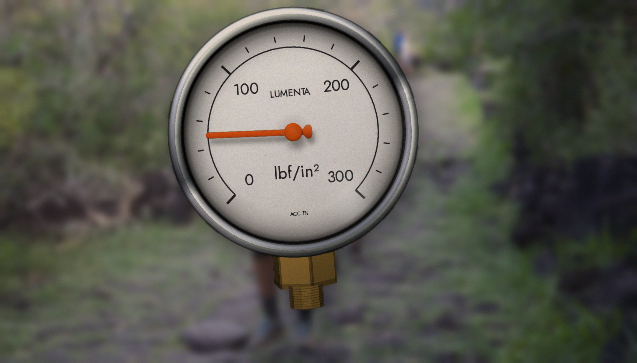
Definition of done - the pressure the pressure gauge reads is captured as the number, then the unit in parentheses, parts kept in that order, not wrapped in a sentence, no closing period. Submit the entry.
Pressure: 50 (psi)
